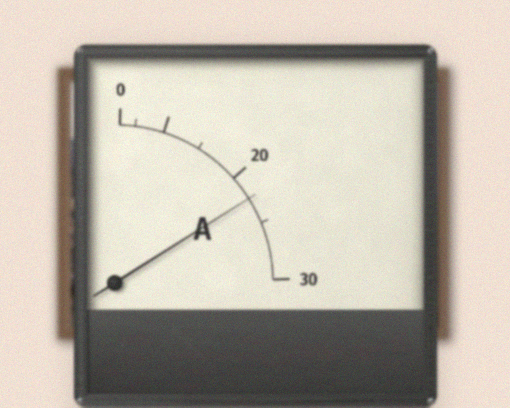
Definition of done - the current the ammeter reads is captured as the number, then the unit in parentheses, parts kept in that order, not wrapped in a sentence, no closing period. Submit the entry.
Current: 22.5 (A)
